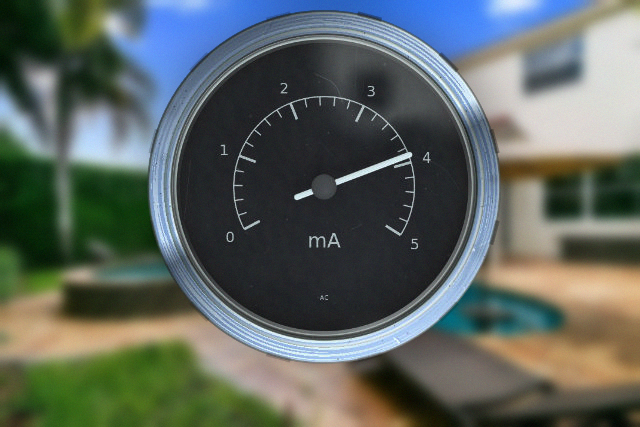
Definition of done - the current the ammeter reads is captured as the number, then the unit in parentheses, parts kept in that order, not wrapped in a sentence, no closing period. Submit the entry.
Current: 3.9 (mA)
